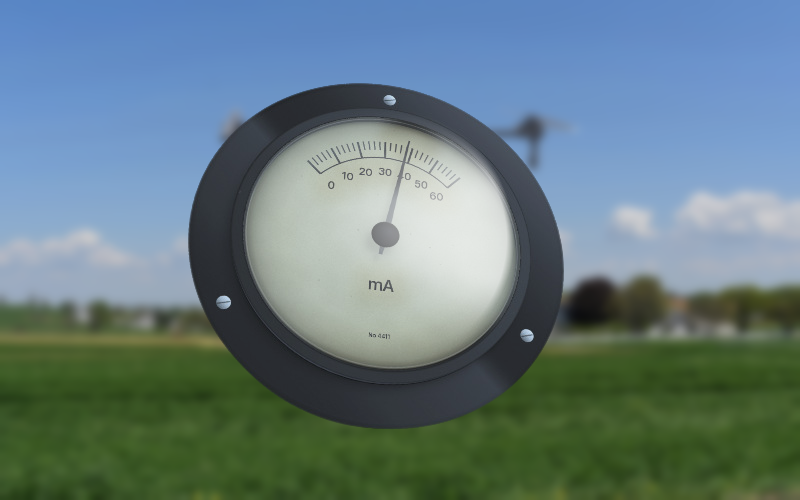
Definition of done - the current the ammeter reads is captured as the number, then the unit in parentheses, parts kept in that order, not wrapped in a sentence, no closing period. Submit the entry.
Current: 38 (mA)
